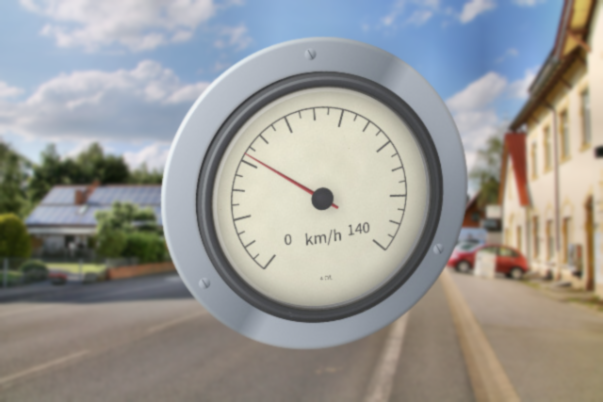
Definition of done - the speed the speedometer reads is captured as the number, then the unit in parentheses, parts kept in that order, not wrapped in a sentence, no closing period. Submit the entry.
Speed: 42.5 (km/h)
